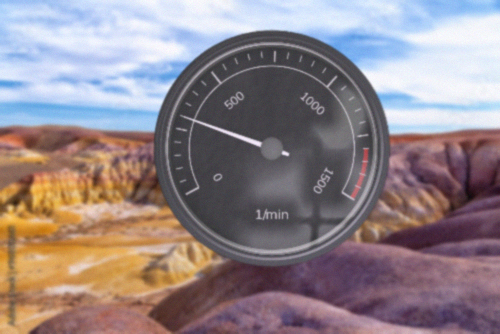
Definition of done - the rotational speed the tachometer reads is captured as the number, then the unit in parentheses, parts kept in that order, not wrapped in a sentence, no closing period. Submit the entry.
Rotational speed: 300 (rpm)
